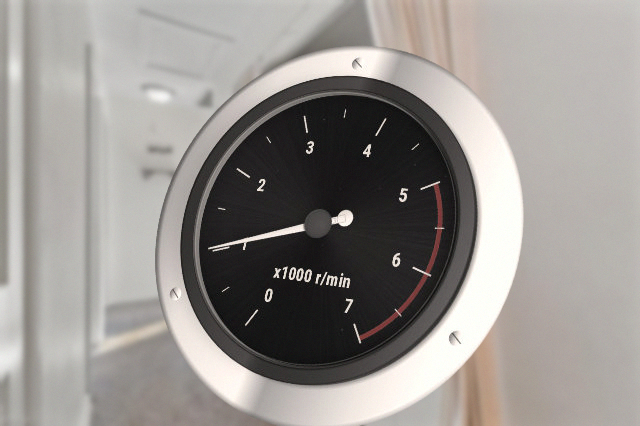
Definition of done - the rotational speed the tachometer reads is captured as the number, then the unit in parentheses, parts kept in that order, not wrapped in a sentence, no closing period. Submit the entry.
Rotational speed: 1000 (rpm)
